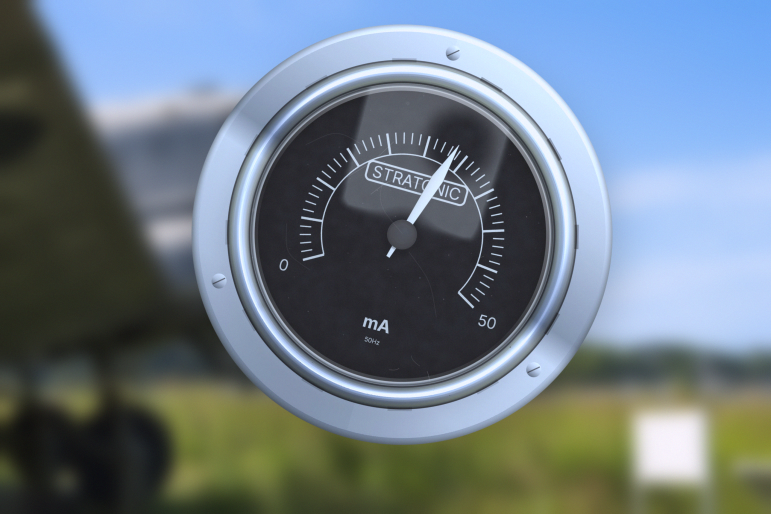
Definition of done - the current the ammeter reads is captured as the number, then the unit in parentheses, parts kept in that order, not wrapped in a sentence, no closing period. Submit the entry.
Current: 28.5 (mA)
